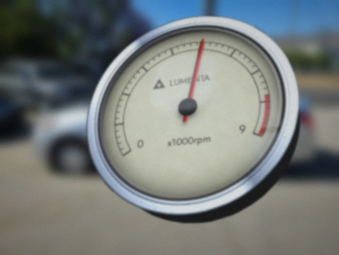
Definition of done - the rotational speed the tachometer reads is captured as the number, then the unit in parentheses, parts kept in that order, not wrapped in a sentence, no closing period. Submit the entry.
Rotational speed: 5000 (rpm)
